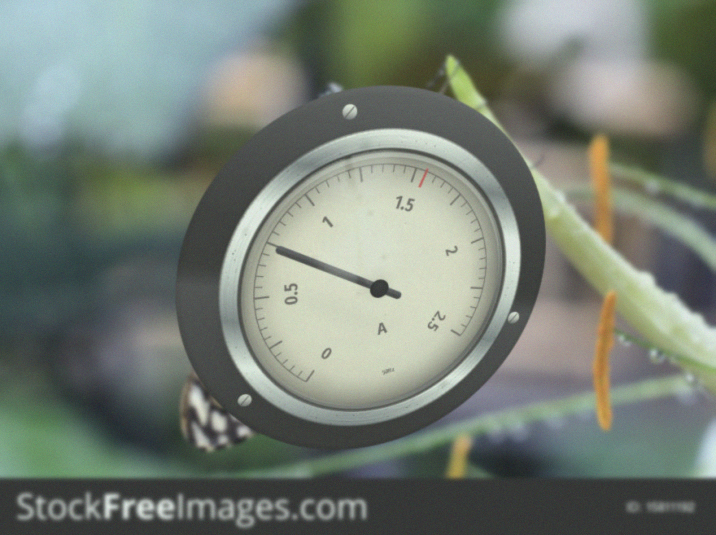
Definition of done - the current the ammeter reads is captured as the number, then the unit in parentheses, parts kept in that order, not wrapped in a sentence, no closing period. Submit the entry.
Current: 0.75 (A)
